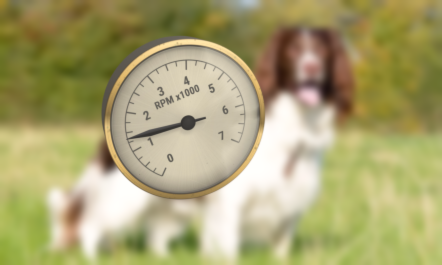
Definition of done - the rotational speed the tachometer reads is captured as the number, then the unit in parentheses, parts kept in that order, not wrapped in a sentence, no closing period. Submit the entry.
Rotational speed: 1375 (rpm)
